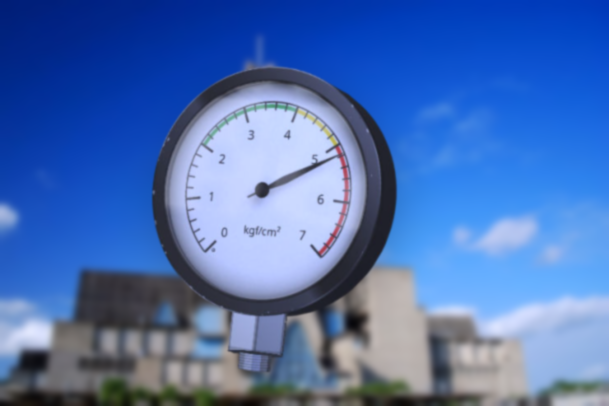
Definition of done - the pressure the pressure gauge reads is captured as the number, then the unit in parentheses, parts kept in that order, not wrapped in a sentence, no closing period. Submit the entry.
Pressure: 5.2 (kg/cm²)
